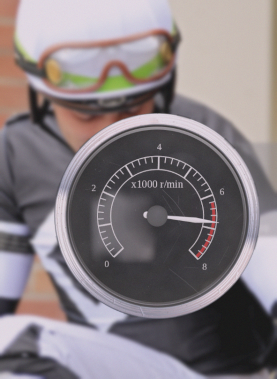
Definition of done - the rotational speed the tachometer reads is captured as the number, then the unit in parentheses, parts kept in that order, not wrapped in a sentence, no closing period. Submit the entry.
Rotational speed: 6800 (rpm)
